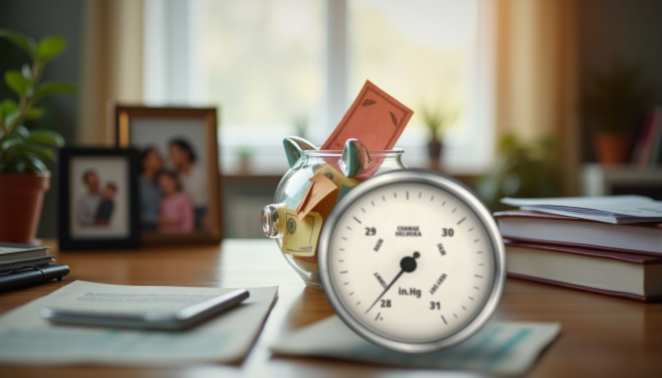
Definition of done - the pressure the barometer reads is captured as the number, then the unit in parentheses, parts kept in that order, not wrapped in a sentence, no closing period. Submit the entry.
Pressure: 28.1 (inHg)
